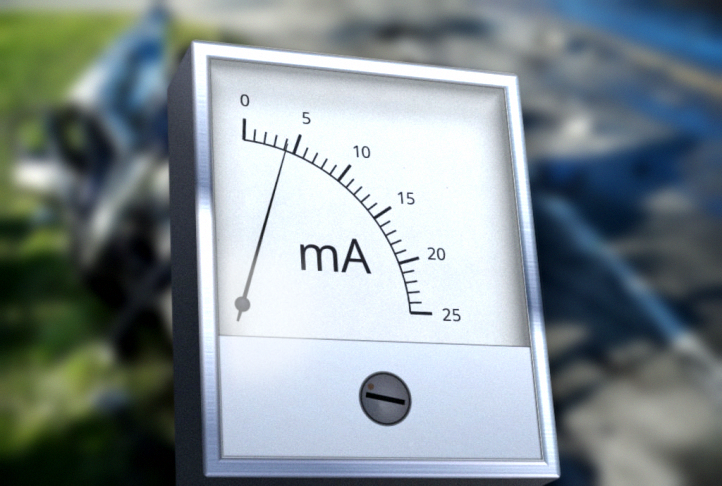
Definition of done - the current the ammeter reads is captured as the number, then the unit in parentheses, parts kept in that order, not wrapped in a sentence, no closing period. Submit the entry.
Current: 4 (mA)
